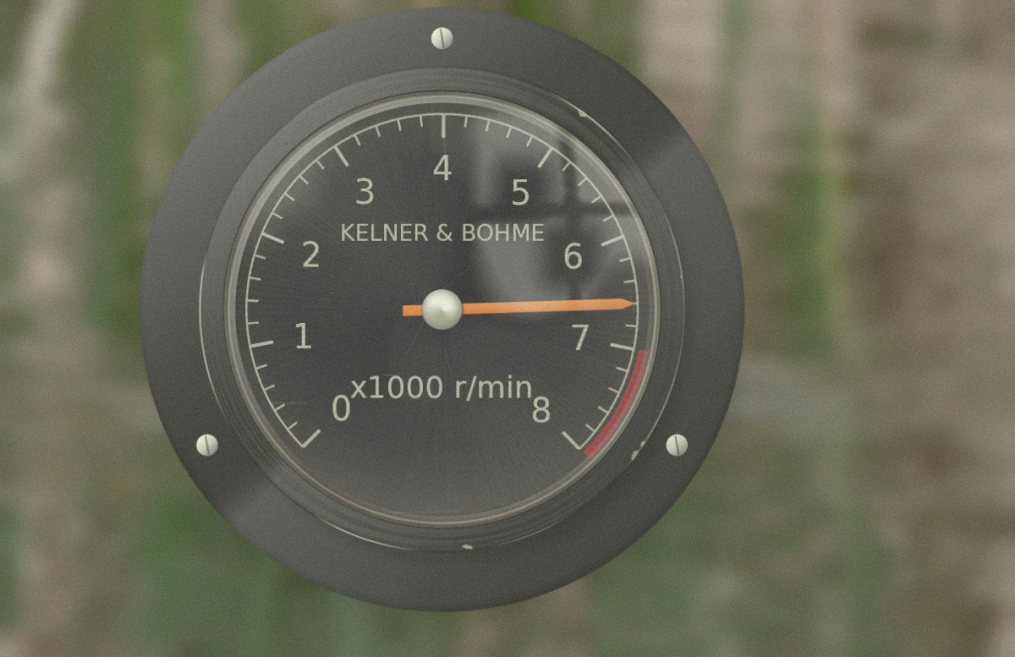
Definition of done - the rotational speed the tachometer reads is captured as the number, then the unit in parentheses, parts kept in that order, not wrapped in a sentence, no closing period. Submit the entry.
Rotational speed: 6600 (rpm)
